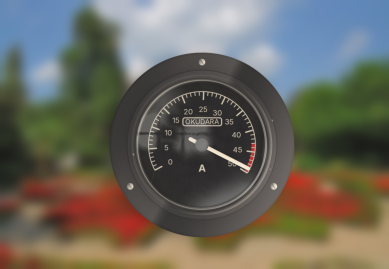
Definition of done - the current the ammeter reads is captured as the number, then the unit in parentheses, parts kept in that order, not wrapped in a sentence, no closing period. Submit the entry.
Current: 49 (A)
